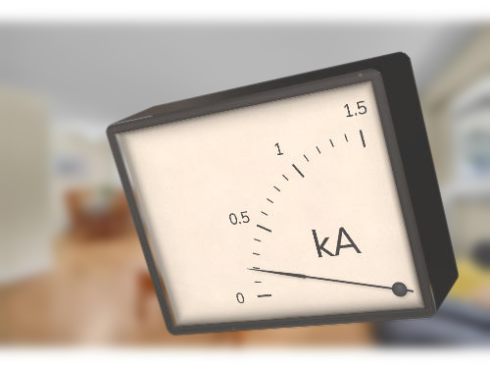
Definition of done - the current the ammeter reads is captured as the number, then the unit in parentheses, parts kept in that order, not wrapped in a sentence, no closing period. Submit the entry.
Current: 0.2 (kA)
